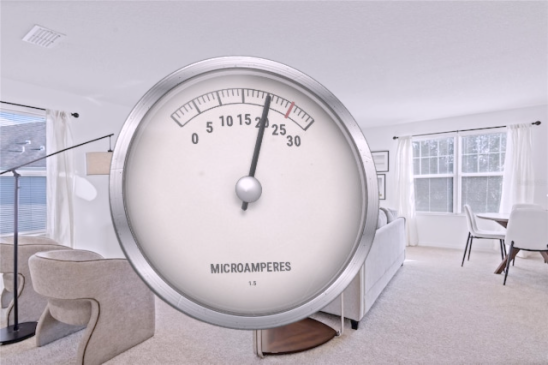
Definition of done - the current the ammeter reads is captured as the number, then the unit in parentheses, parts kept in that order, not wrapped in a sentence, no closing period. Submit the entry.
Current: 20 (µA)
